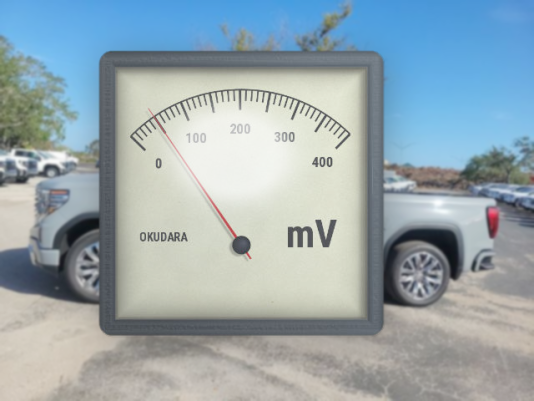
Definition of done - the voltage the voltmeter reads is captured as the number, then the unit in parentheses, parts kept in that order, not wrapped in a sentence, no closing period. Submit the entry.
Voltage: 50 (mV)
